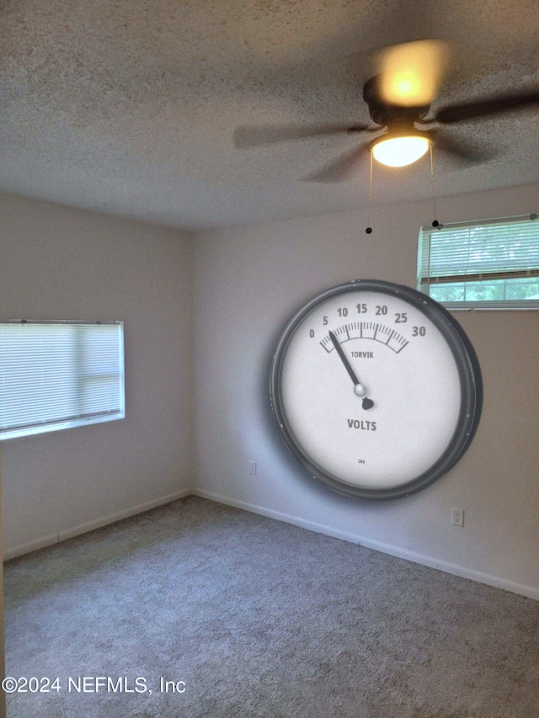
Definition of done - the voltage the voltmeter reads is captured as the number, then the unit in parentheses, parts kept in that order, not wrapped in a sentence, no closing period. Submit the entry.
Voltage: 5 (V)
